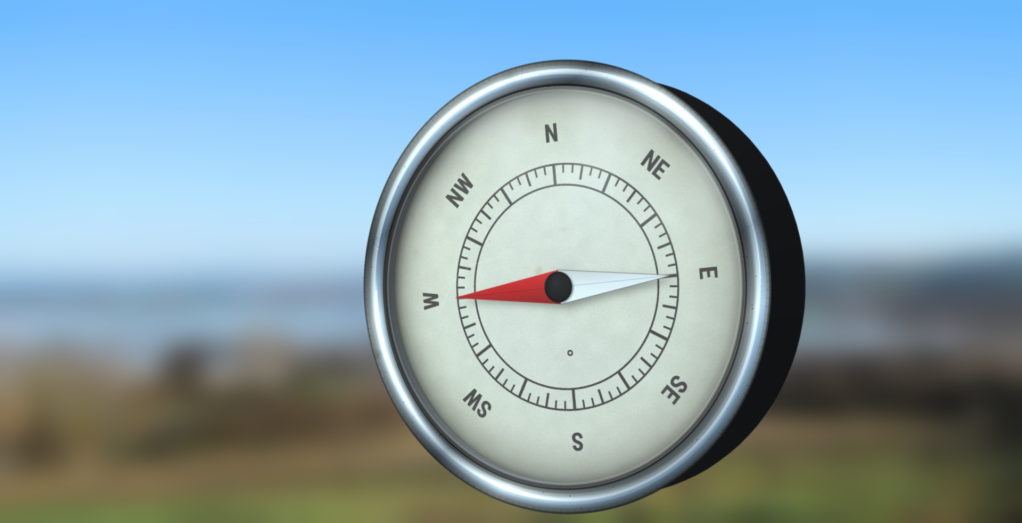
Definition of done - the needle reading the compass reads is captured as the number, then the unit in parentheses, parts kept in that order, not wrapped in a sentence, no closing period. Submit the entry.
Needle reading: 270 (°)
